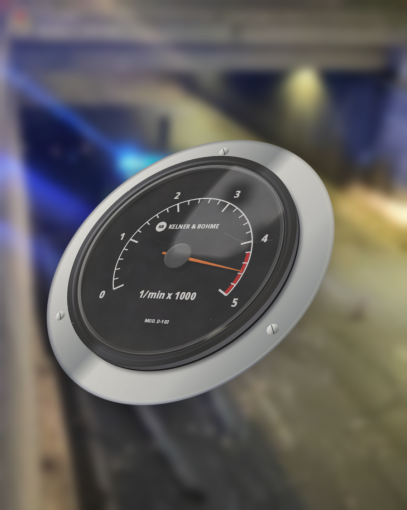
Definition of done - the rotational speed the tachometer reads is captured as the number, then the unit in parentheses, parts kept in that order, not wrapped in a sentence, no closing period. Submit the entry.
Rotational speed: 4600 (rpm)
